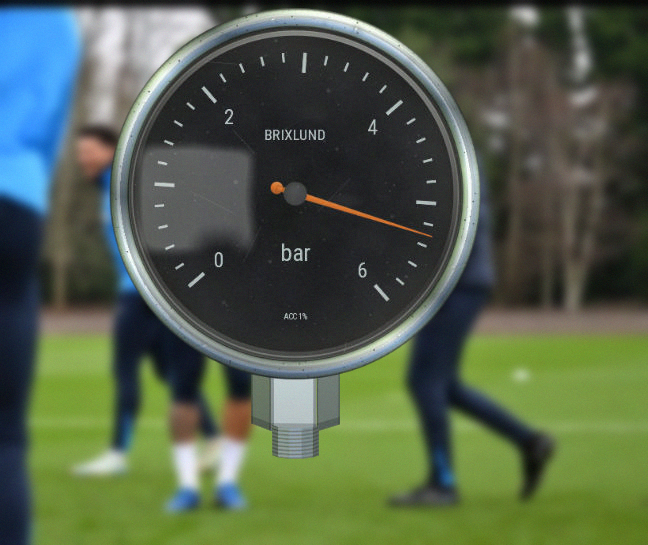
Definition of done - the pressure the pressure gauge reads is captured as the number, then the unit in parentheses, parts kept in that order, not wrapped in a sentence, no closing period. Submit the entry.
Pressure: 5.3 (bar)
